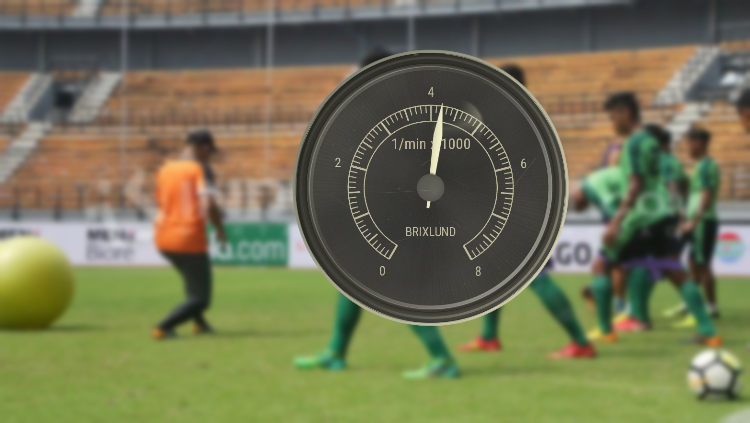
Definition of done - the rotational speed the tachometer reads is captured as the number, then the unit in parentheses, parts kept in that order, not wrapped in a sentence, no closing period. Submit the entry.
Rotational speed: 4200 (rpm)
